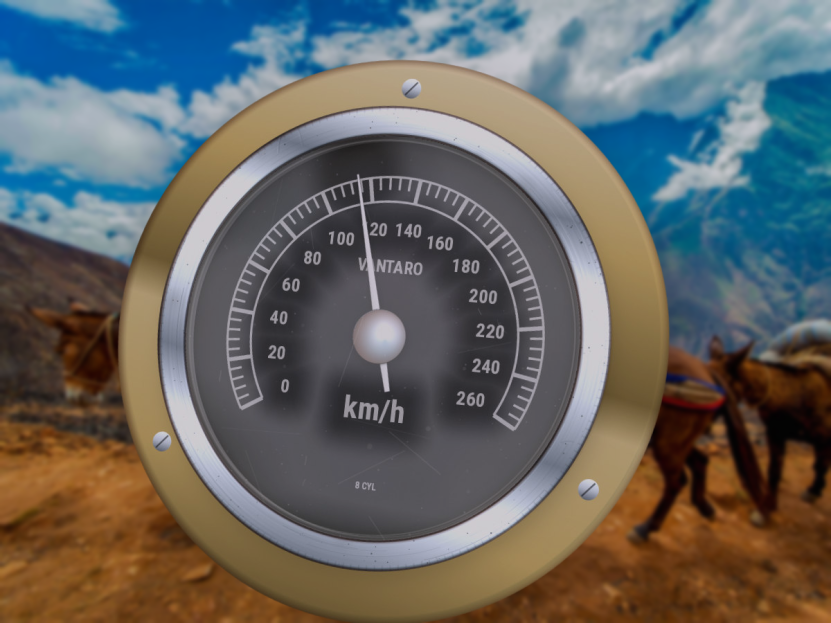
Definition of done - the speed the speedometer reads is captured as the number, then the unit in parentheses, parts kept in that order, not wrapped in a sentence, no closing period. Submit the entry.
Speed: 116 (km/h)
